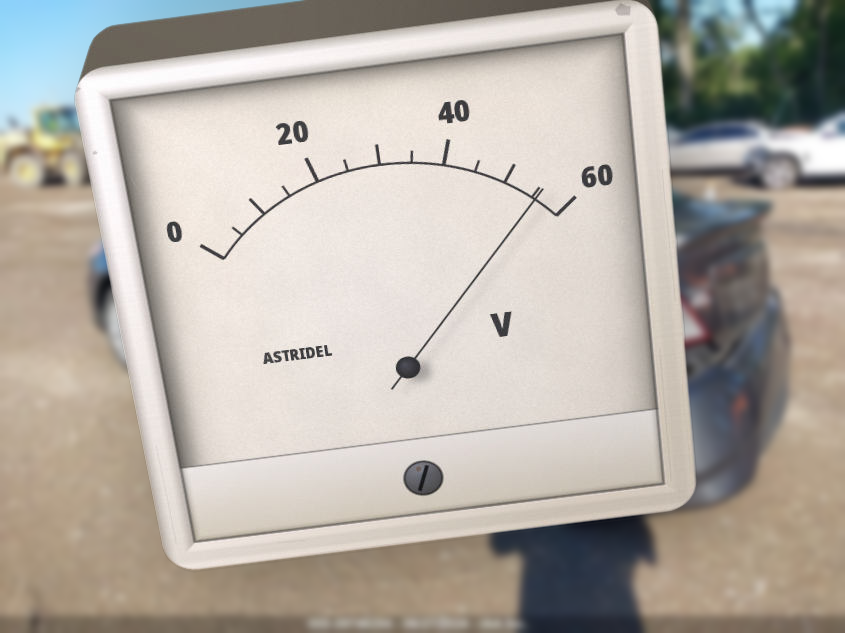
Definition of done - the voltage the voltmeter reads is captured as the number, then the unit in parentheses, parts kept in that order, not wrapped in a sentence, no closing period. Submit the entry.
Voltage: 55 (V)
